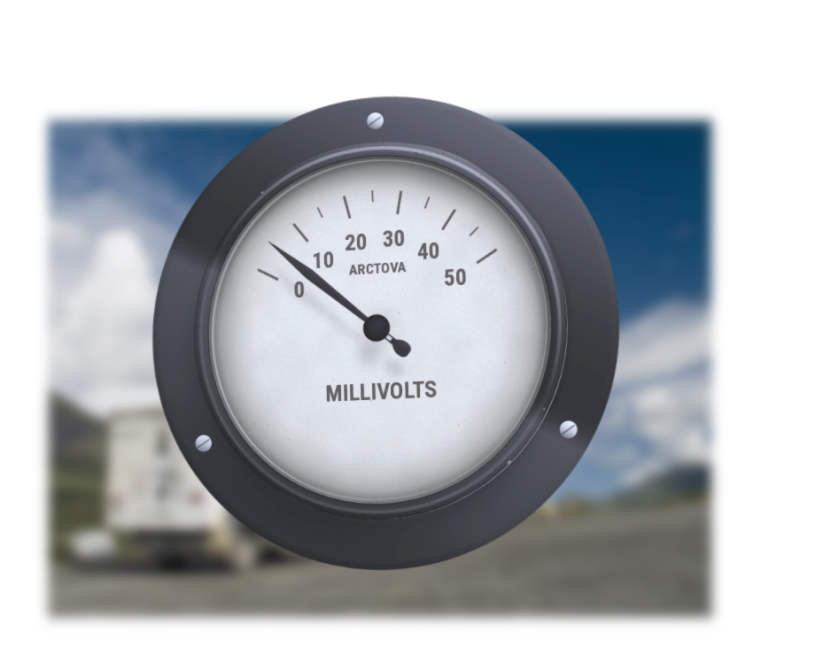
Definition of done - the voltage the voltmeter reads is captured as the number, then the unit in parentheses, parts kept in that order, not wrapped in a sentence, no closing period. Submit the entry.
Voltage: 5 (mV)
